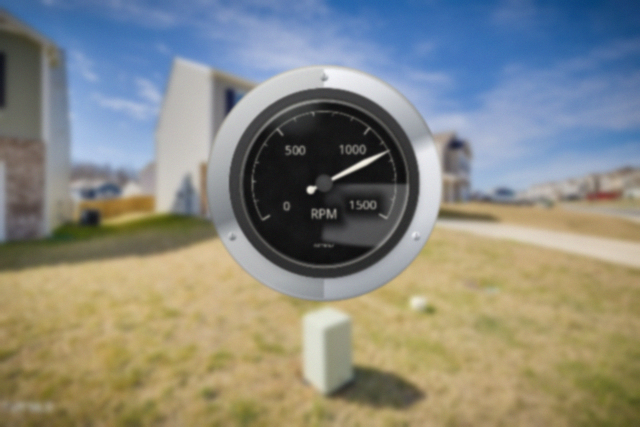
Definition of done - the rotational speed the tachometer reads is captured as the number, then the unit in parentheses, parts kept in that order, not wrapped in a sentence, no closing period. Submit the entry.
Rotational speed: 1150 (rpm)
